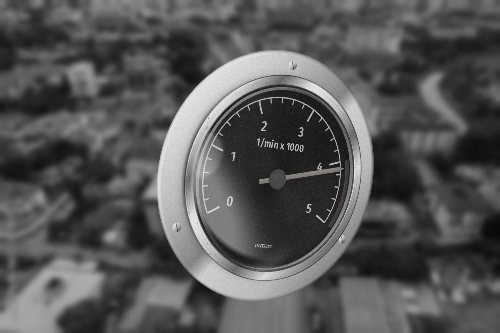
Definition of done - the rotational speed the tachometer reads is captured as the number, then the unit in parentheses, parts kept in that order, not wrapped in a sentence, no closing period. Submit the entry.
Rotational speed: 4100 (rpm)
